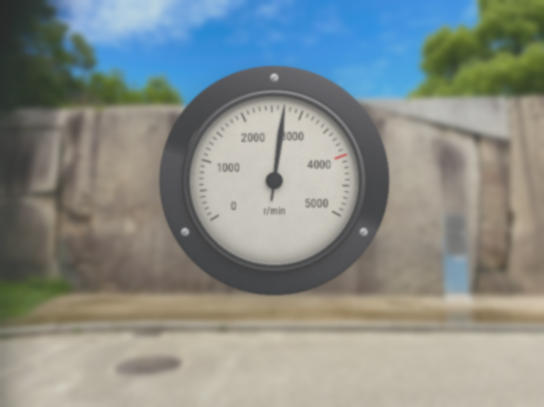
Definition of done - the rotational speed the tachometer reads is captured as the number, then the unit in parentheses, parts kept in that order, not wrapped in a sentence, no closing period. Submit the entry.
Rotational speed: 2700 (rpm)
